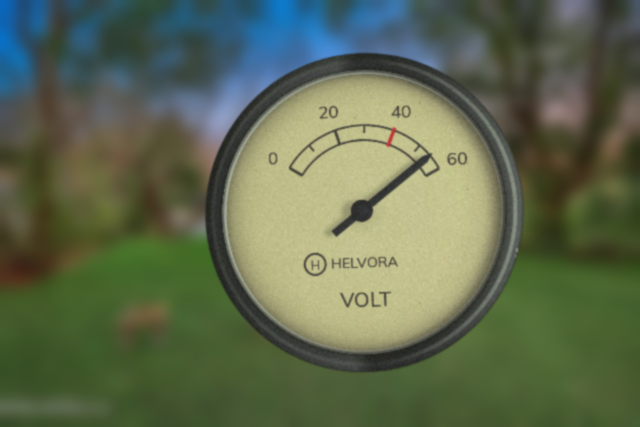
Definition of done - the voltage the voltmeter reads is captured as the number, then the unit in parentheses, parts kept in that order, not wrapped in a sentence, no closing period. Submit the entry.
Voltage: 55 (V)
